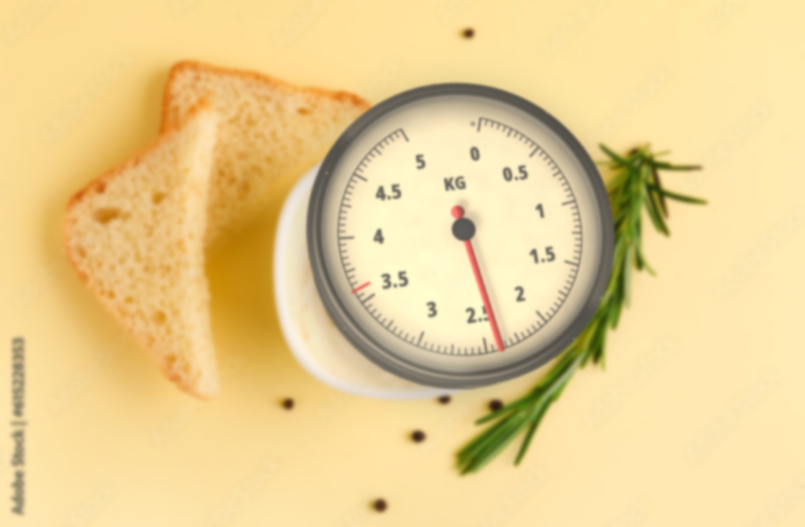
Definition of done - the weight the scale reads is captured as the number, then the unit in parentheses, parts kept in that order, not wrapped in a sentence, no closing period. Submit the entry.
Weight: 2.4 (kg)
